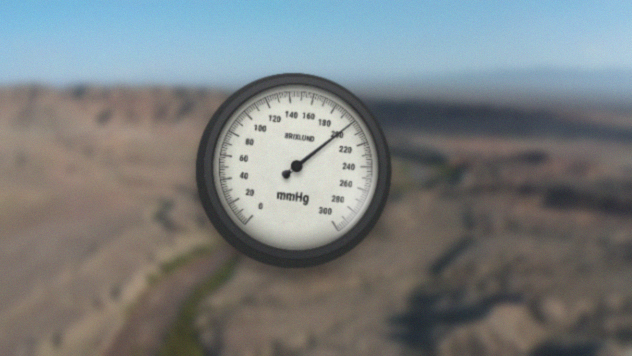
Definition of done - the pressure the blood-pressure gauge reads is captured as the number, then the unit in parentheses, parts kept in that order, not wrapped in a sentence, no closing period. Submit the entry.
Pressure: 200 (mmHg)
